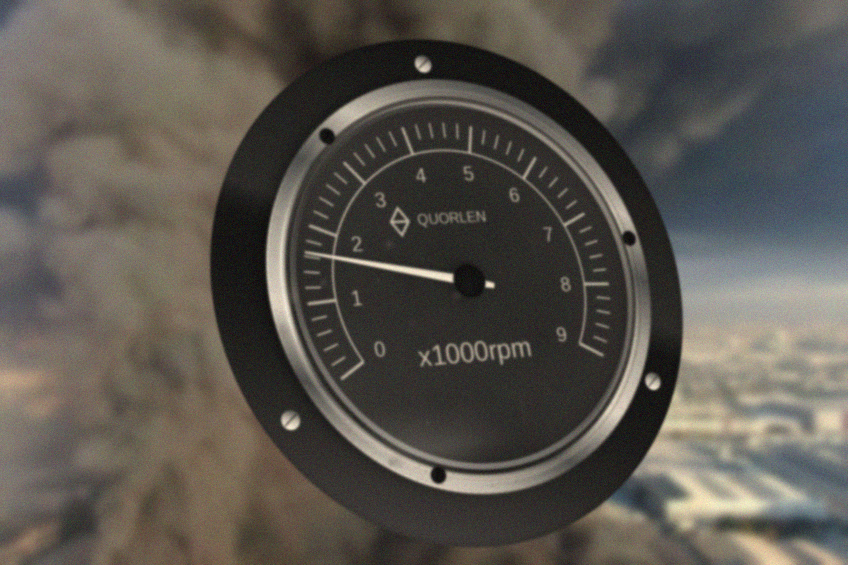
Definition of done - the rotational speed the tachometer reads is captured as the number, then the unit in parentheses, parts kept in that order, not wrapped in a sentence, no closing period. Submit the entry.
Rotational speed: 1600 (rpm)
